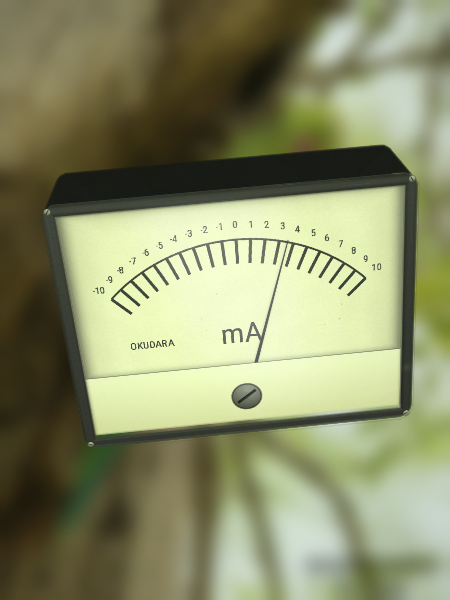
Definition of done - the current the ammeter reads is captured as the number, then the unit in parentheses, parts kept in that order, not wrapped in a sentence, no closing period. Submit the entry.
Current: 3.5 (mA)
